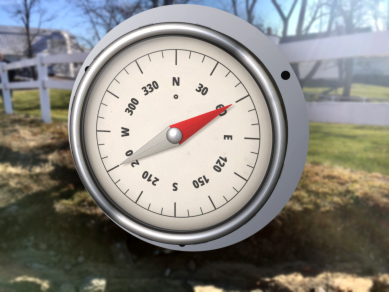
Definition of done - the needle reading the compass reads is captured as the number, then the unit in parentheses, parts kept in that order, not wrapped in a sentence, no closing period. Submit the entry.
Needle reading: 60 (°)
